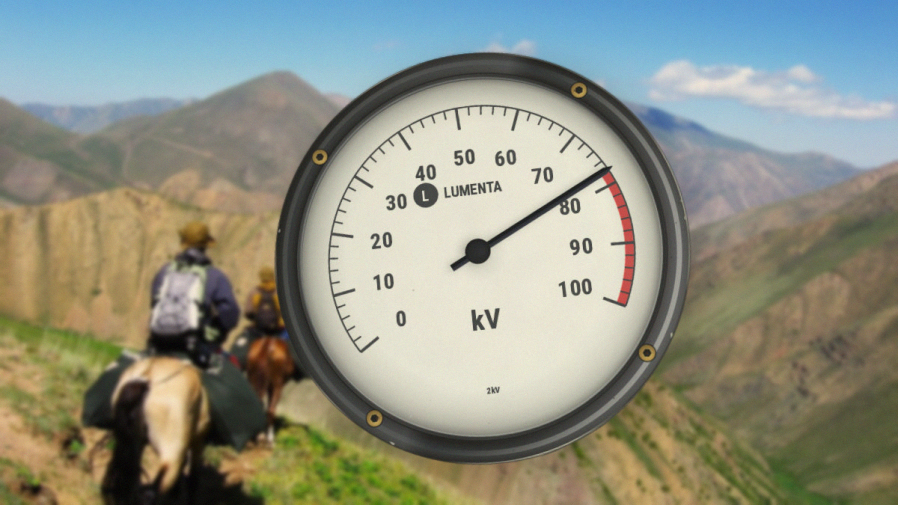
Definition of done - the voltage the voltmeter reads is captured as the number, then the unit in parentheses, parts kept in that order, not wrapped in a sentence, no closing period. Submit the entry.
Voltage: 78 (kV)
